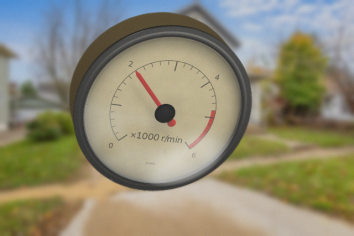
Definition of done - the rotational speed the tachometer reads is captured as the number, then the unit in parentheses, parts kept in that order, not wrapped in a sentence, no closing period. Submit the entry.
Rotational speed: 2000 (rpm)
